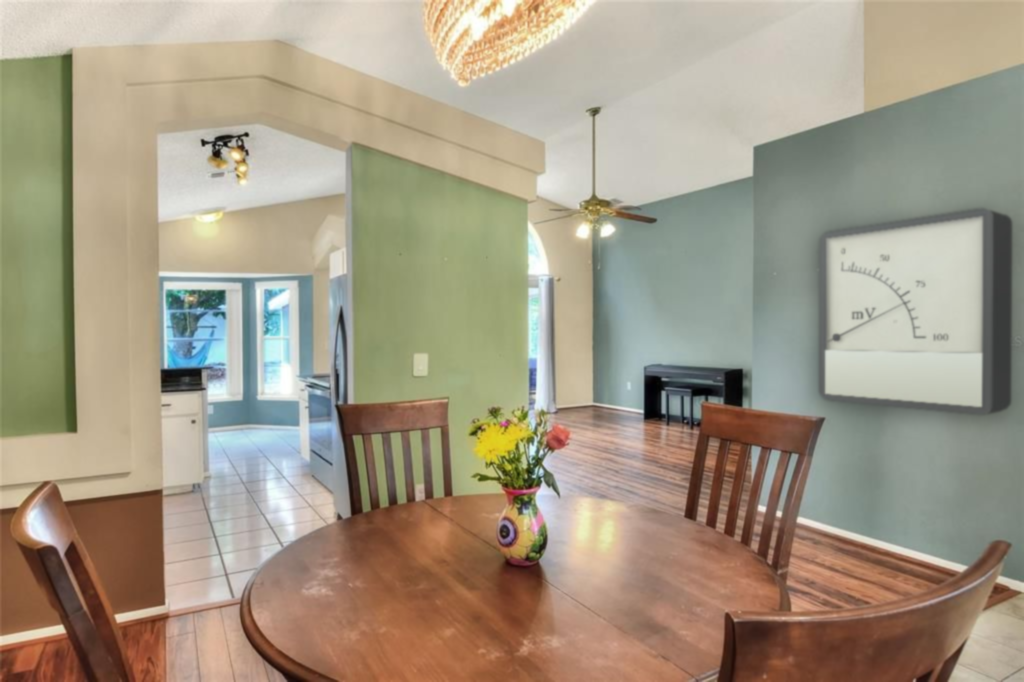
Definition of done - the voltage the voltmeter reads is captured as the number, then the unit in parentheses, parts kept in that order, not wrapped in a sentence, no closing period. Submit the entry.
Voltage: 80 (mV)
